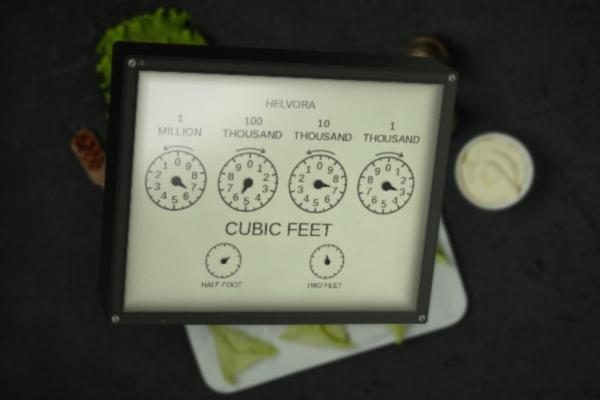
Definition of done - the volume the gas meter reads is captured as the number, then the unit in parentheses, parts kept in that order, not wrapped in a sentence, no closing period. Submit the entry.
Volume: 657300 (ft³)
